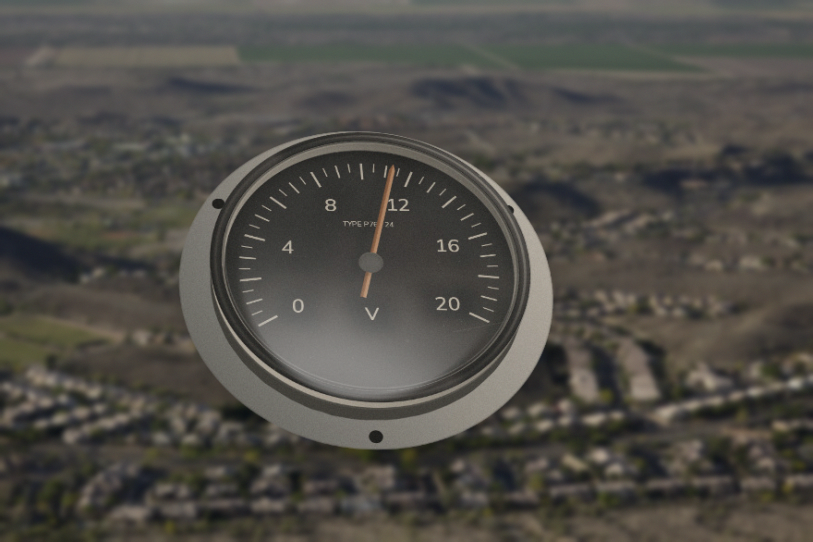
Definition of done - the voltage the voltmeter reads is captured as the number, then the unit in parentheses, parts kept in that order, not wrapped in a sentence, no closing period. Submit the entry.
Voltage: 11.25 (V)
